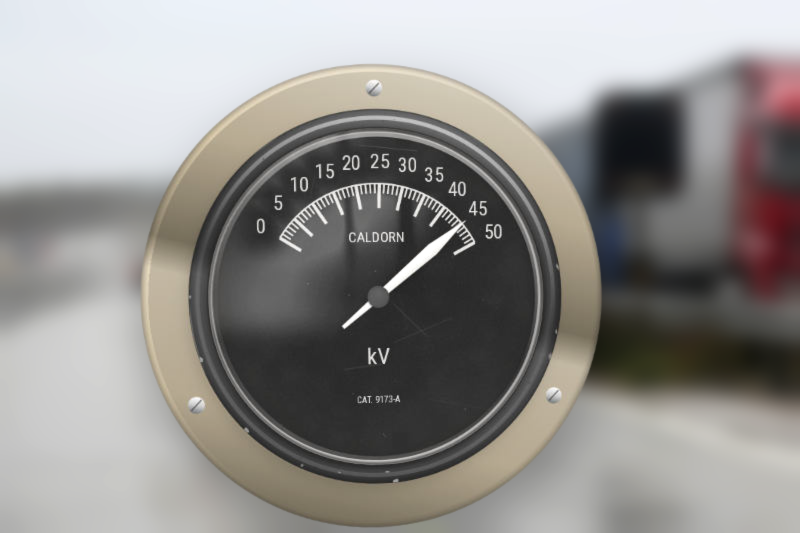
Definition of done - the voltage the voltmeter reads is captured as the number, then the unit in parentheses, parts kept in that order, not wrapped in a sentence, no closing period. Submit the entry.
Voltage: 45 (kV)
